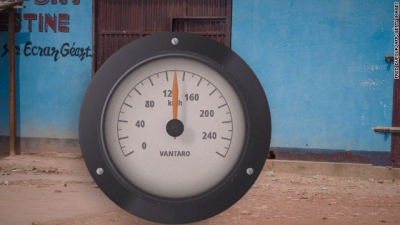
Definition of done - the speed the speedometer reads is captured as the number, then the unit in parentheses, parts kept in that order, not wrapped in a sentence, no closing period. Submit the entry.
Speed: 130 (km/h)
